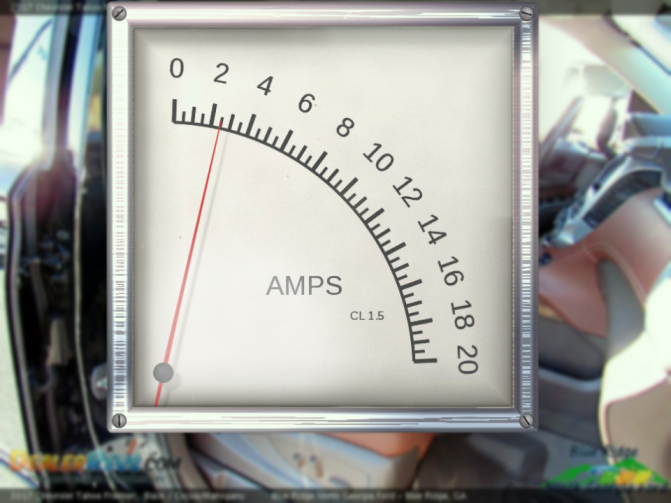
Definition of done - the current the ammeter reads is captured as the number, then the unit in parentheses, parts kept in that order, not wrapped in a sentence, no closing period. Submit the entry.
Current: 2.5 (A)
